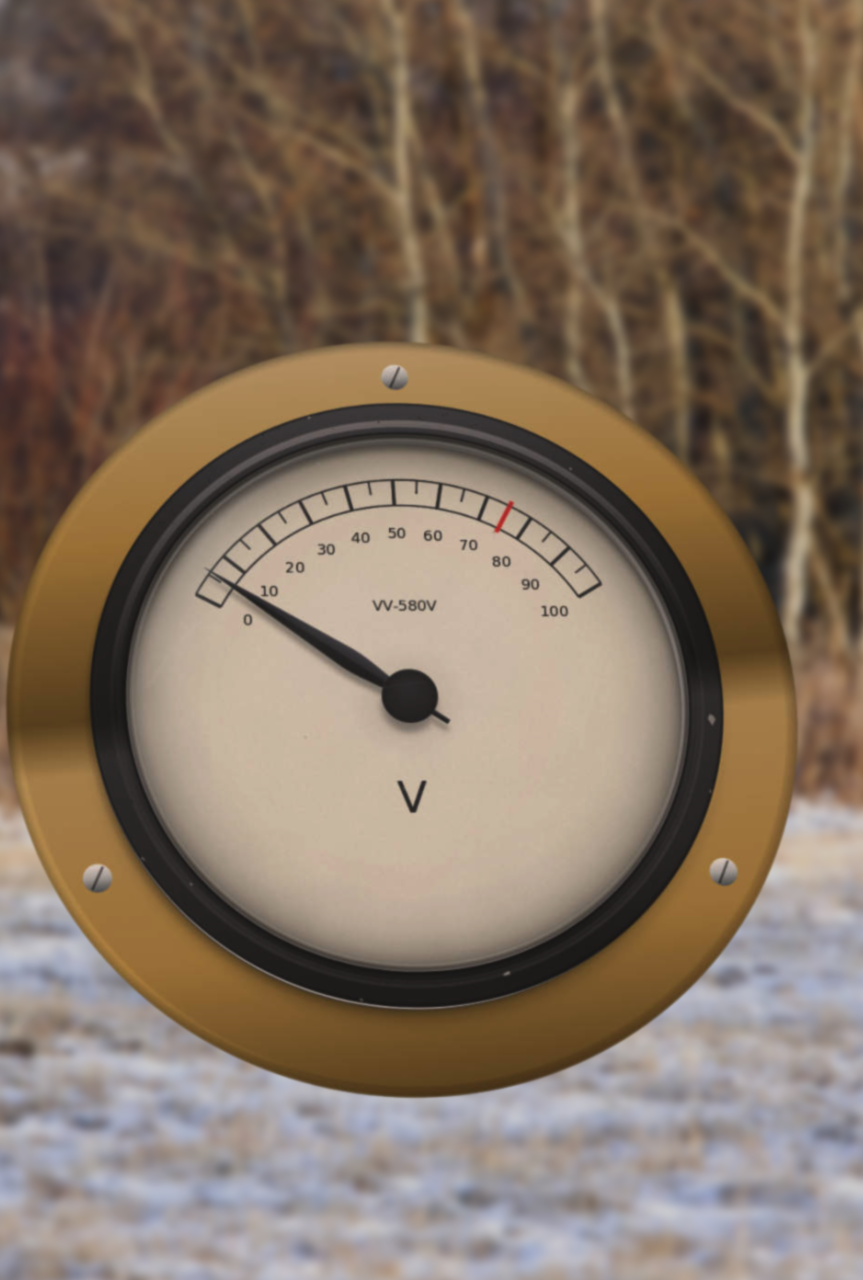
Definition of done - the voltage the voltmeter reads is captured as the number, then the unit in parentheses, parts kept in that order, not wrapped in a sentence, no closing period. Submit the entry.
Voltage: 5 (V)
